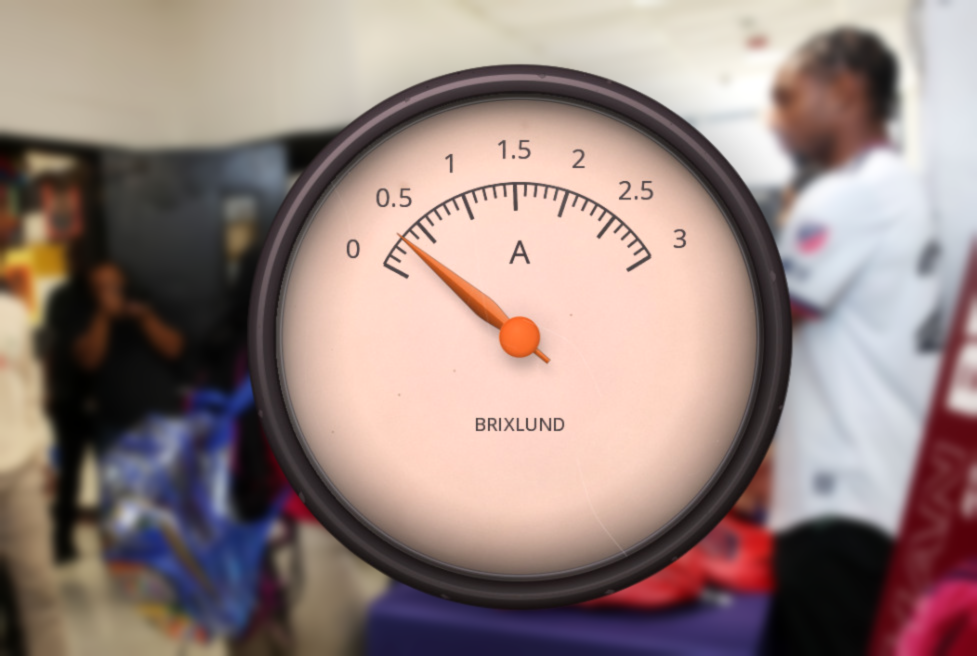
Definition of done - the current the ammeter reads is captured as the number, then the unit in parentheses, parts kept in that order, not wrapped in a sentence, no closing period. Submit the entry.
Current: 0.3 (A)
